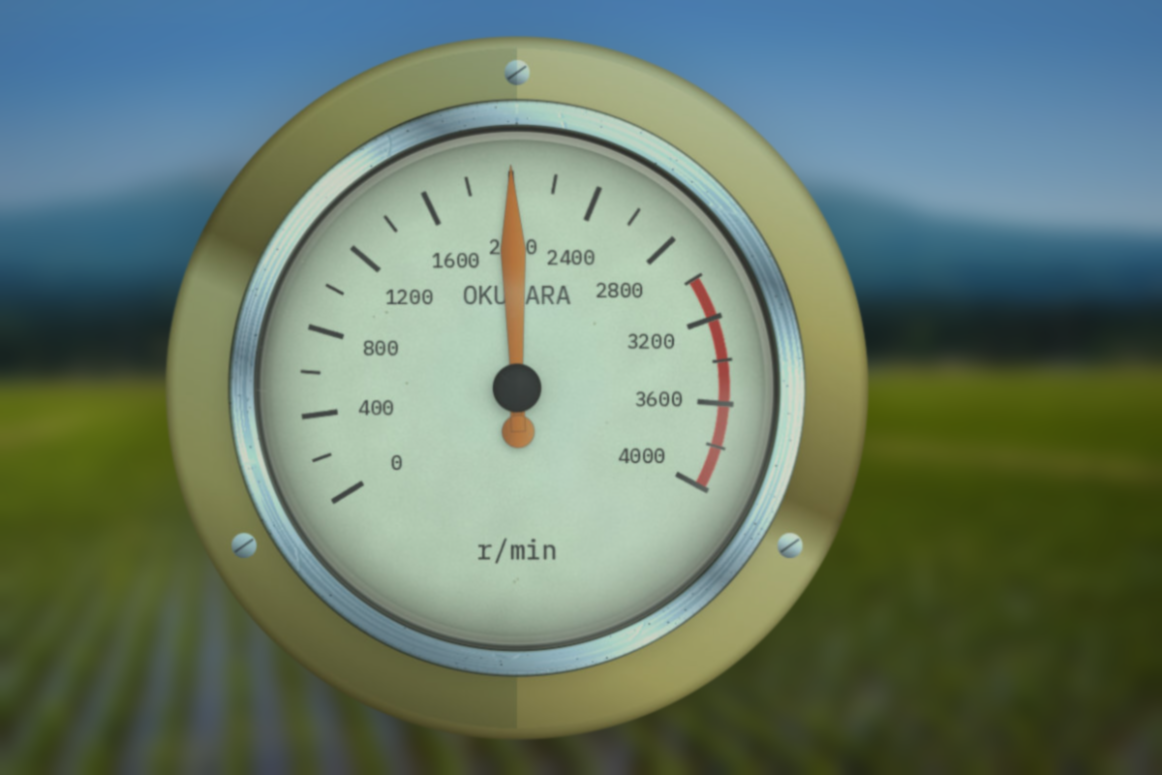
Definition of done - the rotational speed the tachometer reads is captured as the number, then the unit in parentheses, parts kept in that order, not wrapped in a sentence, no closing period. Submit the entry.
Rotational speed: 2000 (rpm)
